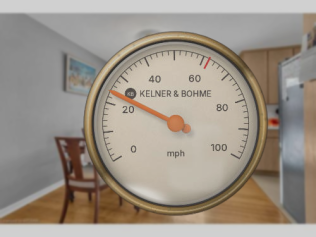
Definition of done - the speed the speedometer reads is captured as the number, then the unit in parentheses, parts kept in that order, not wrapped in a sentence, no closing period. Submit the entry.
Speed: 24 (mph)
